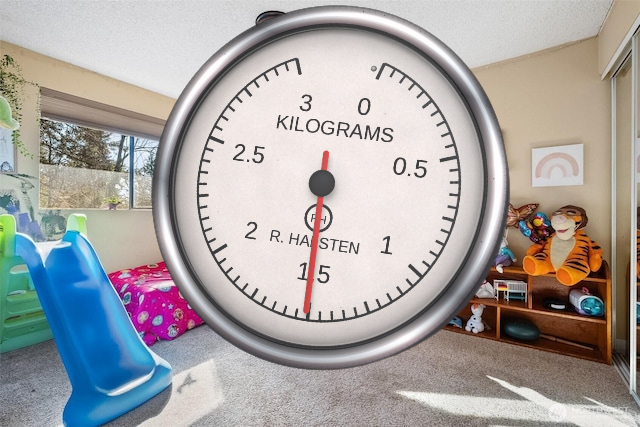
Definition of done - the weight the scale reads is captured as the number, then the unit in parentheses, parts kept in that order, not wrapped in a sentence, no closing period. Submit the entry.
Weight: 1.5 (kg)
